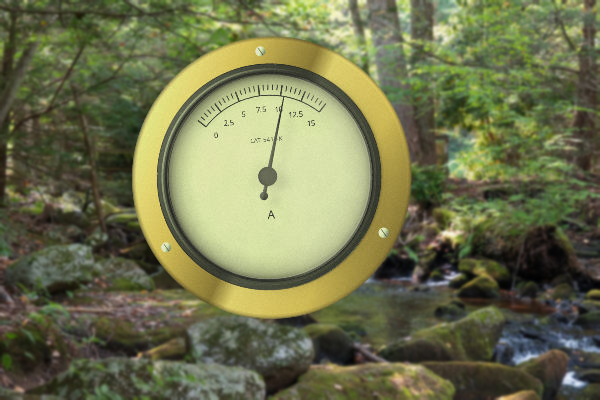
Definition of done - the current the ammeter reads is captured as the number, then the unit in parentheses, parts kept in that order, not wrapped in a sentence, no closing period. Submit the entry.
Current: 10.5 (A)
